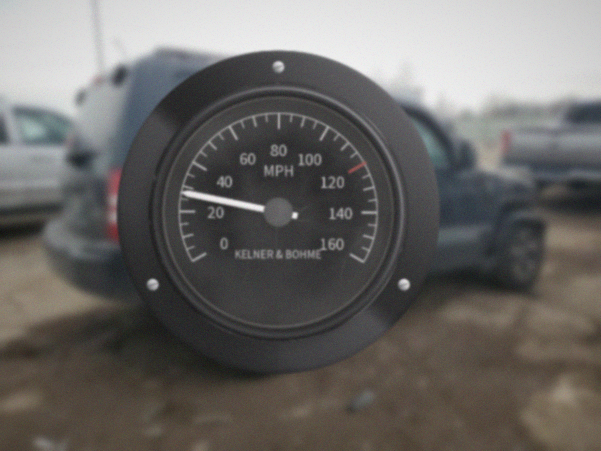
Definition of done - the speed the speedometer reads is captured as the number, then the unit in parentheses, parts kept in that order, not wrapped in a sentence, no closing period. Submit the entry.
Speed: 27.5 (mph)
